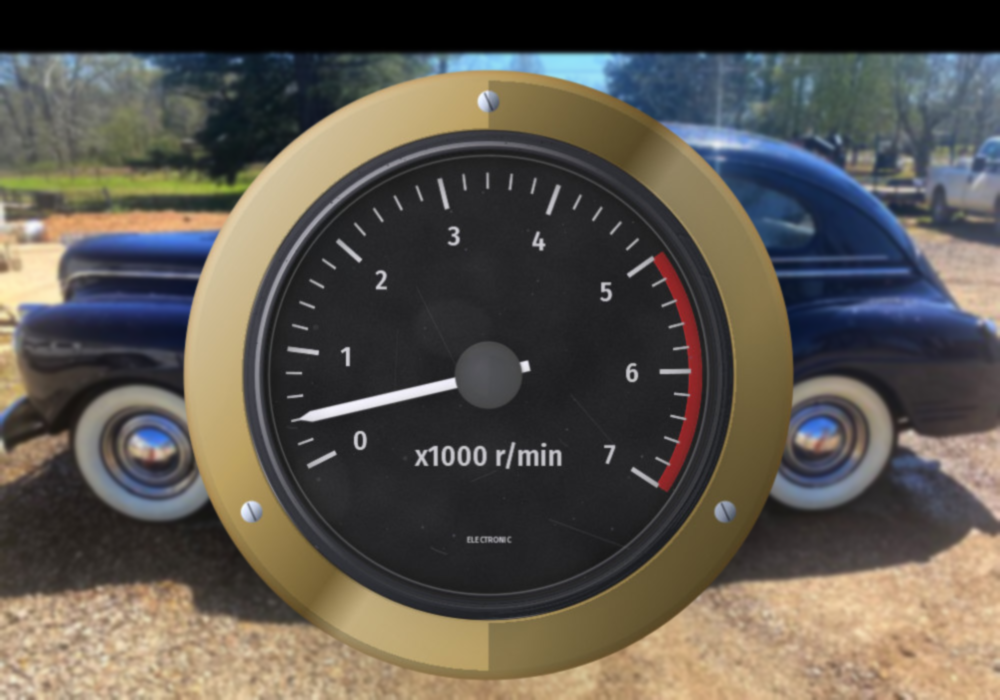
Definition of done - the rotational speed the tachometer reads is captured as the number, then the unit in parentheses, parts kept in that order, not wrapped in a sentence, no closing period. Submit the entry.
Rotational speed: 400 (rpm)
